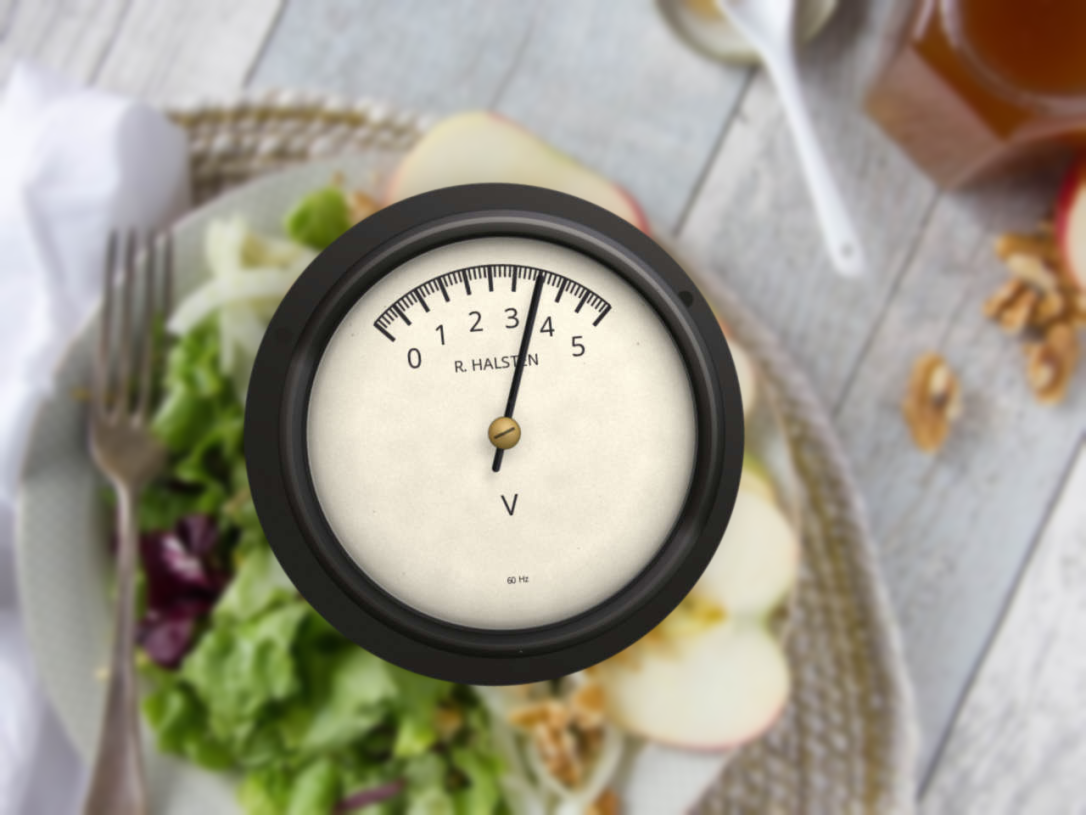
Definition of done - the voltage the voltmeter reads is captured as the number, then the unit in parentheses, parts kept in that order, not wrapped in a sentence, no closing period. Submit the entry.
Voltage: 3.5 (V)
